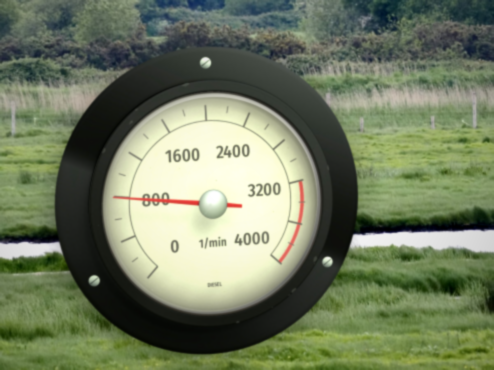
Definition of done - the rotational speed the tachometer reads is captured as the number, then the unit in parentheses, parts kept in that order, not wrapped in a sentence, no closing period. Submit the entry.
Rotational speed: 800 (rpm)
